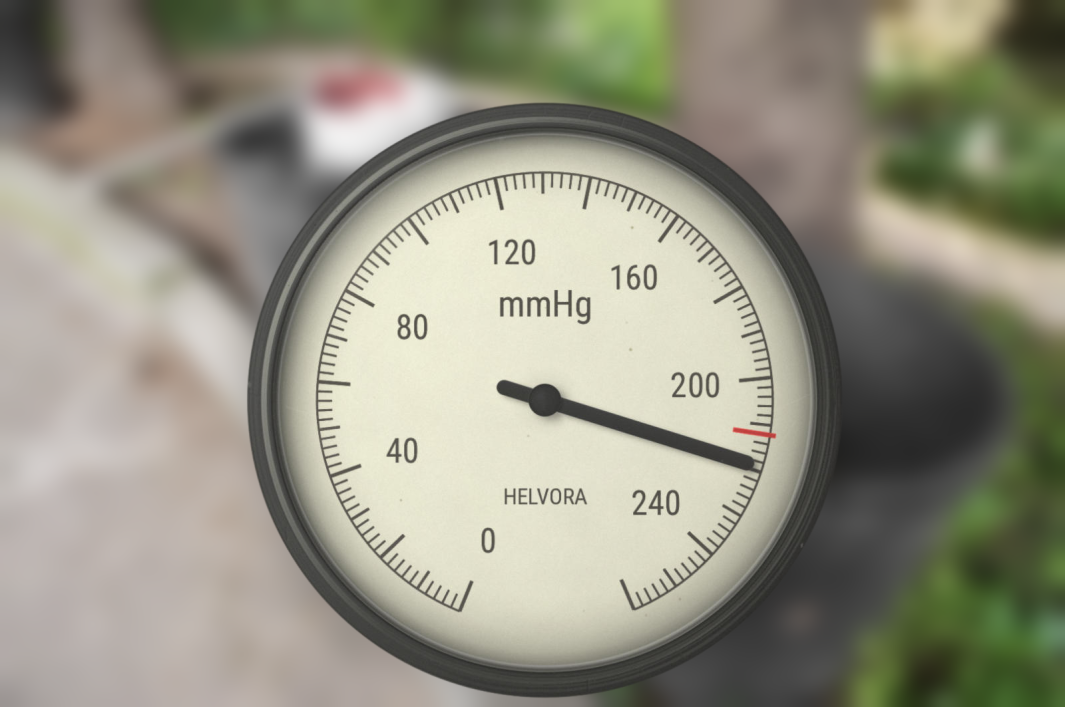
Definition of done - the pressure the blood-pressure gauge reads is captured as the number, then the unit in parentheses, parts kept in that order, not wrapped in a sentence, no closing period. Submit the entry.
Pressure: 219 (mmHg)
